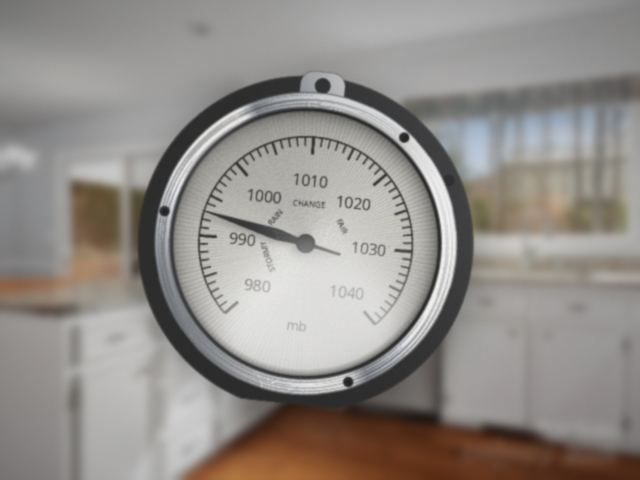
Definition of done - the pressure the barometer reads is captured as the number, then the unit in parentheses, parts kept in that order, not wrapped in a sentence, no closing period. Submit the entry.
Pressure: 993 (mbar)
